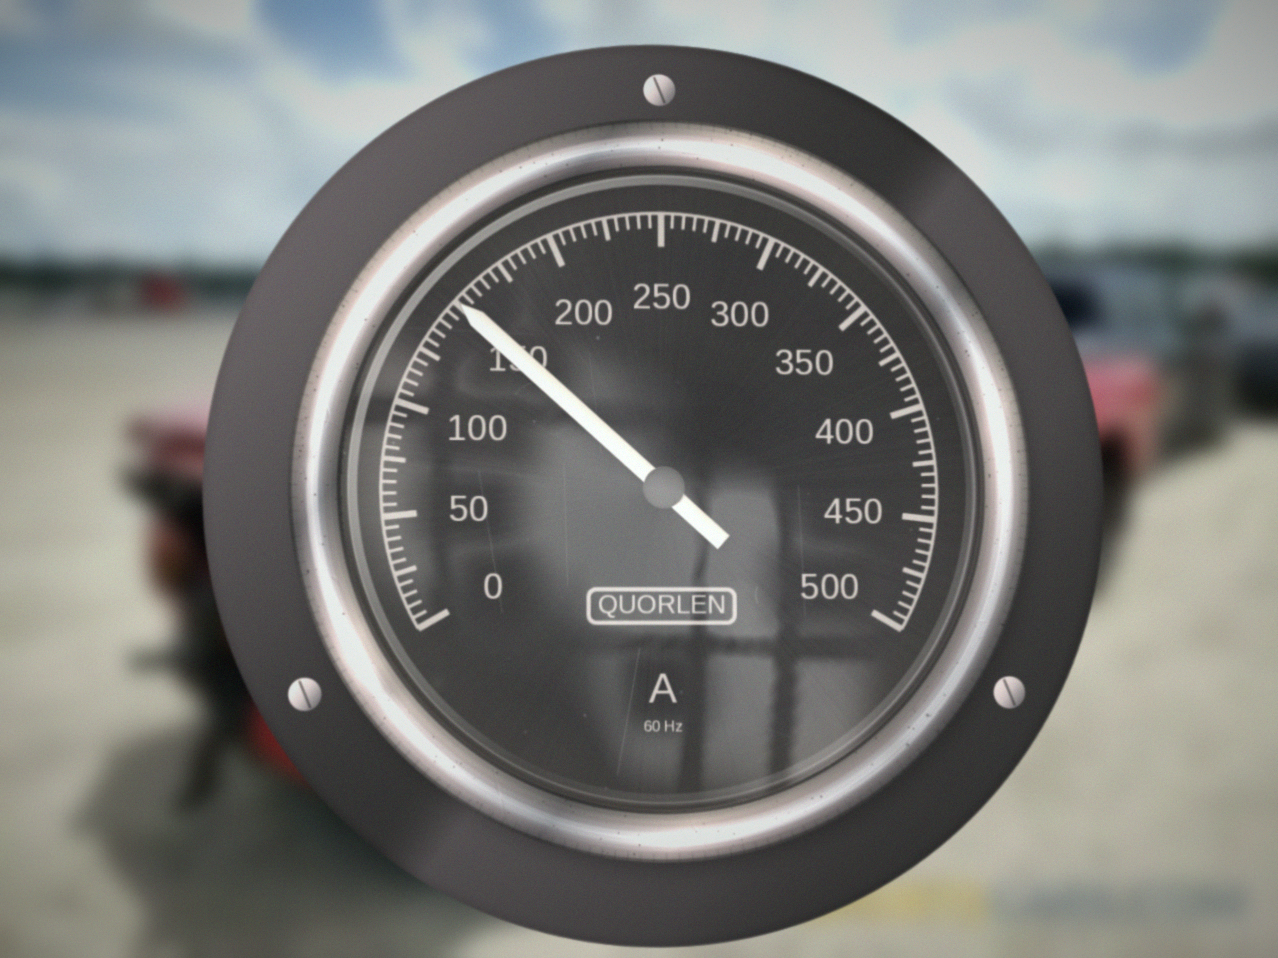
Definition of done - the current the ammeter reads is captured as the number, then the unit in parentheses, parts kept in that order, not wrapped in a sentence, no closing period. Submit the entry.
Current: 150 (A)
